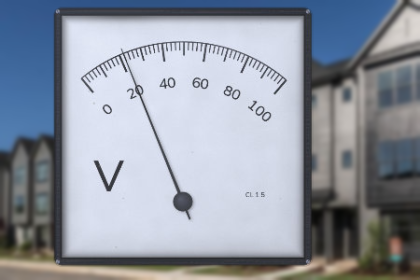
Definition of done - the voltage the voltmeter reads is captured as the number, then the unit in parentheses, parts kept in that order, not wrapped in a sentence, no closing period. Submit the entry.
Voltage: 22 (V)
